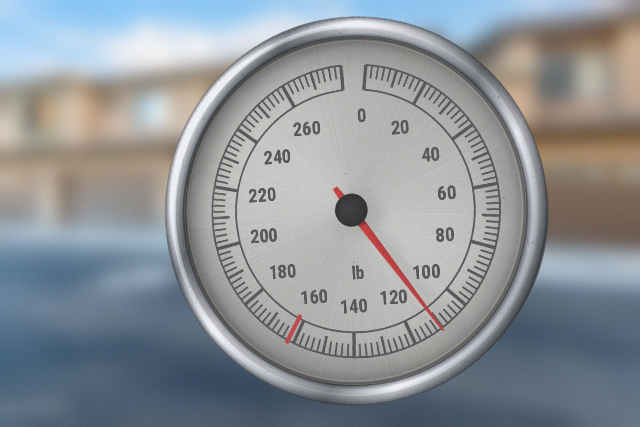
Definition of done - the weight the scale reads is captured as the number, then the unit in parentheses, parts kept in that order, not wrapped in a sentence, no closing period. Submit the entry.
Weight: 110 (lb)
